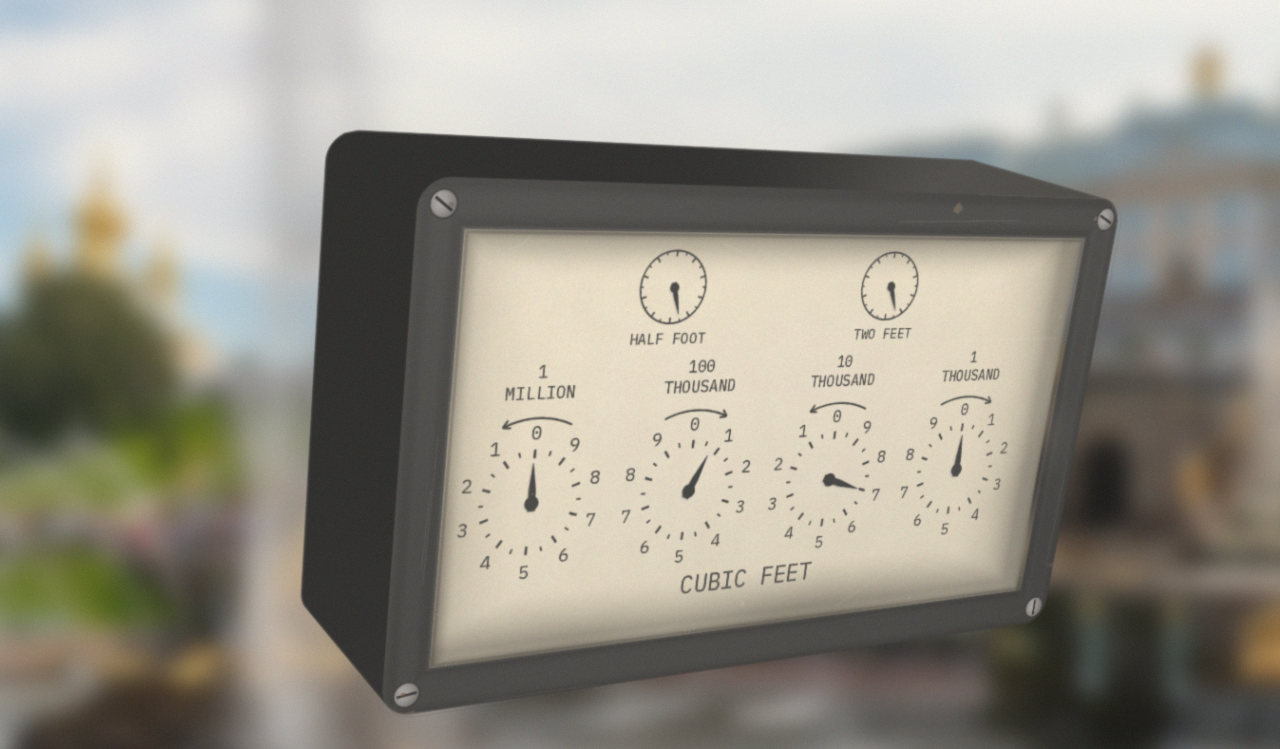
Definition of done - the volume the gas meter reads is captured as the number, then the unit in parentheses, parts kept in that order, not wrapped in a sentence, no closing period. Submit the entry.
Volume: 7000 (ft³)
